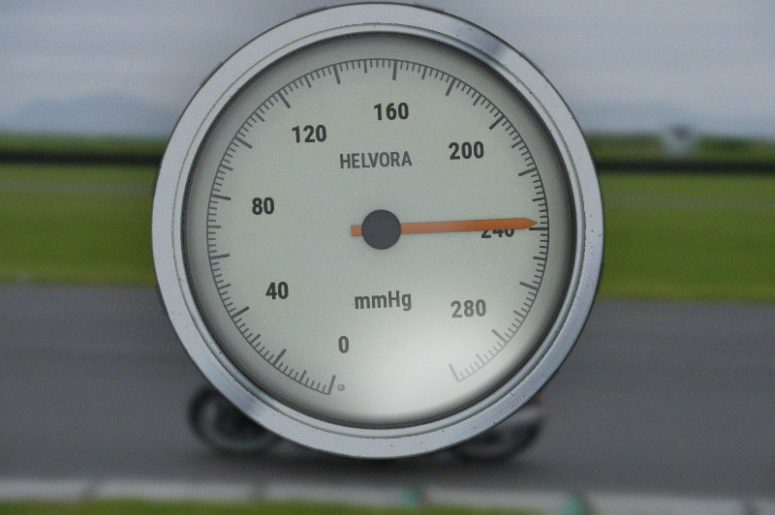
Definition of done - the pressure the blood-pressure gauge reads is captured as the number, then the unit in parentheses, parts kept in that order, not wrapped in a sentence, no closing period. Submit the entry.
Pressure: 238 (mmHg)
